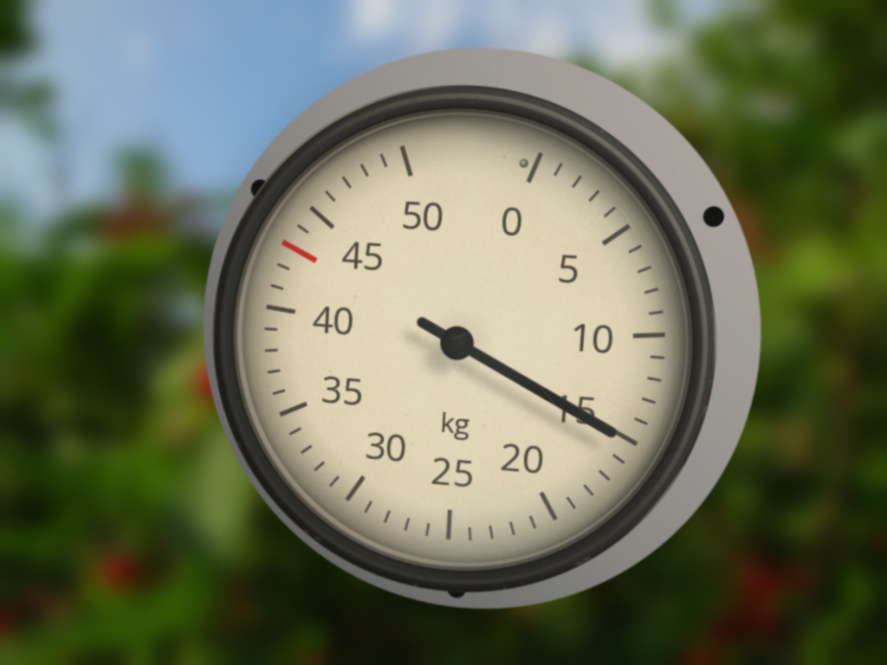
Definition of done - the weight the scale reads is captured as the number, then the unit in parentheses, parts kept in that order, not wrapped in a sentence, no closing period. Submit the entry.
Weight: 15 (kg)
